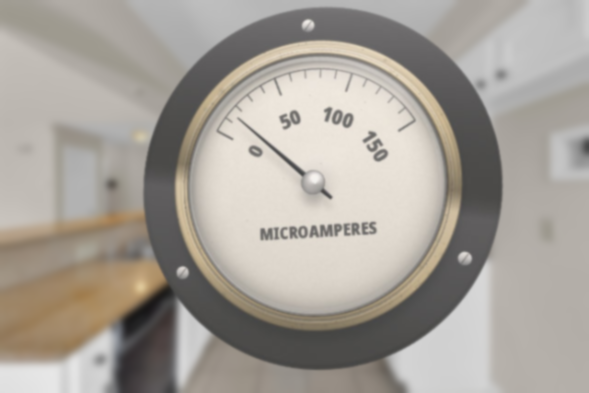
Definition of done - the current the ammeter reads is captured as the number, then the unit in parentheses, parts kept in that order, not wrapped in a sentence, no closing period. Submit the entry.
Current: 15 (µA)
